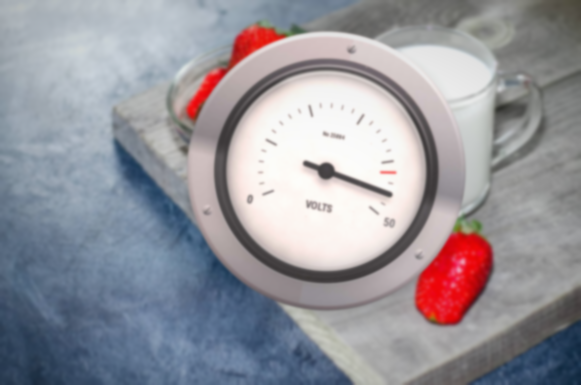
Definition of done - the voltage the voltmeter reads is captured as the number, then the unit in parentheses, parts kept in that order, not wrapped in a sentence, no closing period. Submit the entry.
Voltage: 46 (V)
